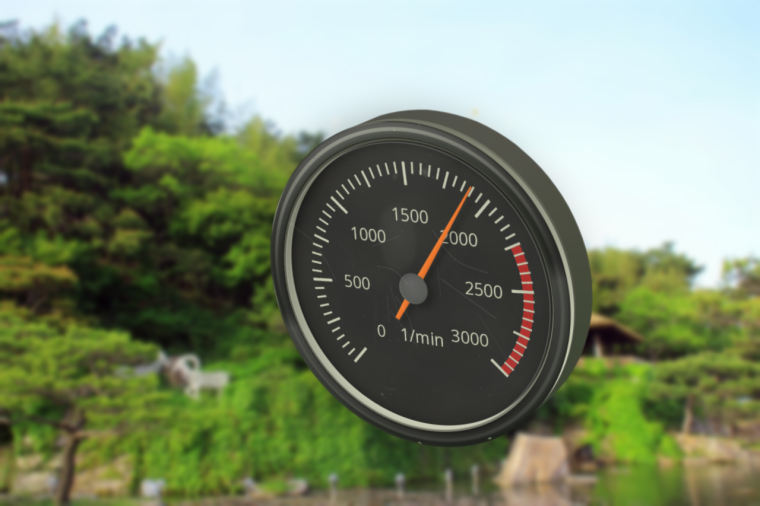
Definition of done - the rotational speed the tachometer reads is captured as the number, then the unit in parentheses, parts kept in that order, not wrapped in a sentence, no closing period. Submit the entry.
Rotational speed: 1900 (rpm)
